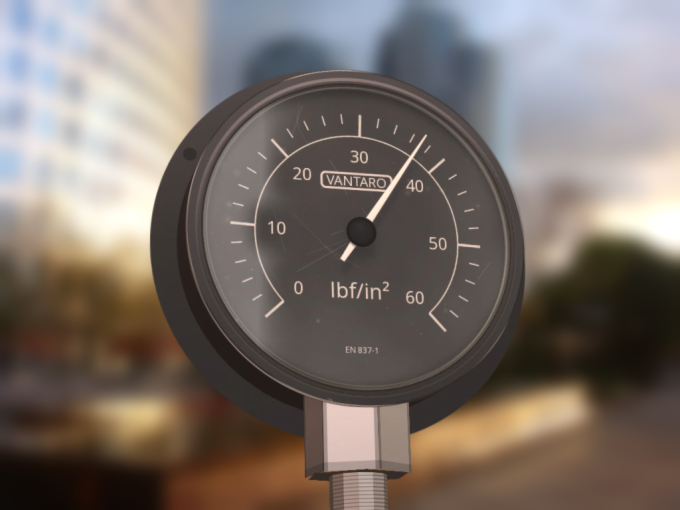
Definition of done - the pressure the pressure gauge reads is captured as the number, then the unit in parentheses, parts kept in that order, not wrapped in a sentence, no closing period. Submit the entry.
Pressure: 37 (psi)
